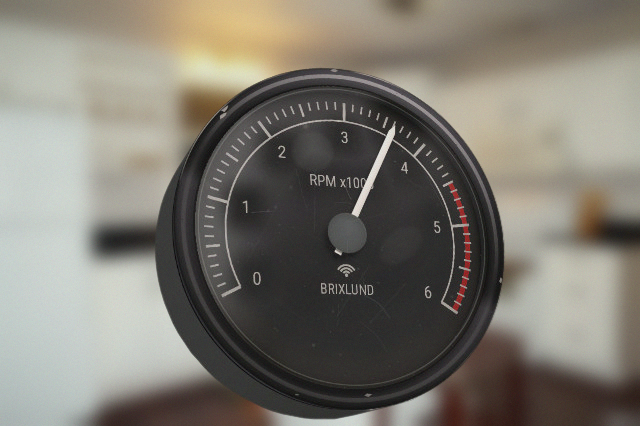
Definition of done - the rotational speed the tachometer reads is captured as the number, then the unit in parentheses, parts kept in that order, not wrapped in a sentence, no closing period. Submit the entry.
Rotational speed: 3600 (rpm)
